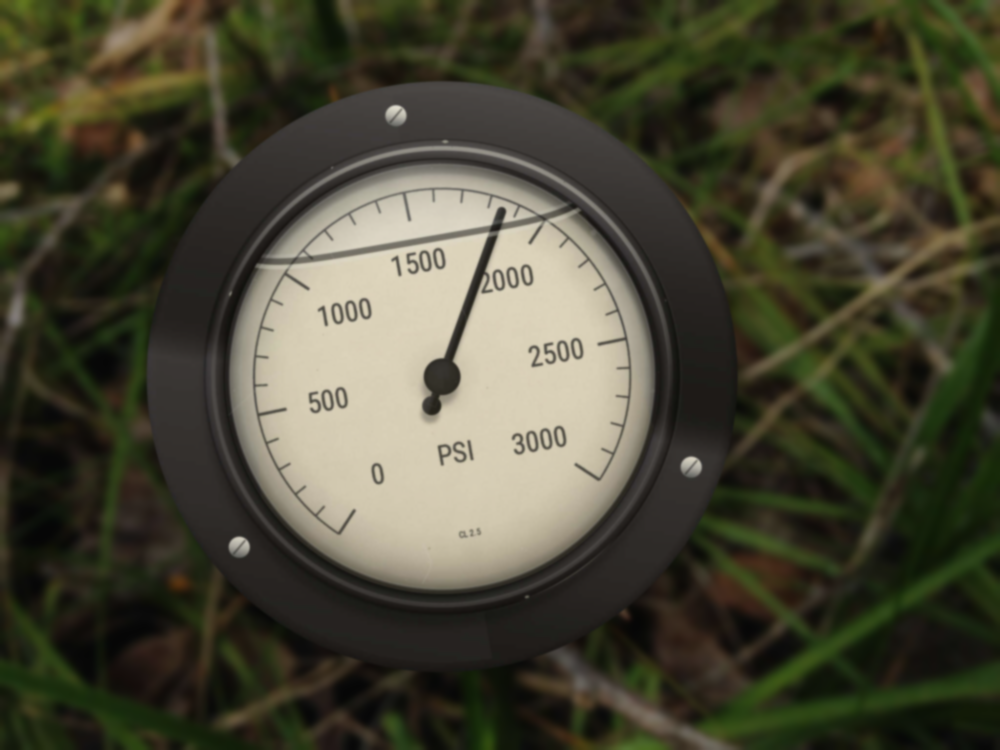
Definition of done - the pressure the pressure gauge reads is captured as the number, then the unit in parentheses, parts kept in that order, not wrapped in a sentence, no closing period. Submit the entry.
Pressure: 1850 (psi)
